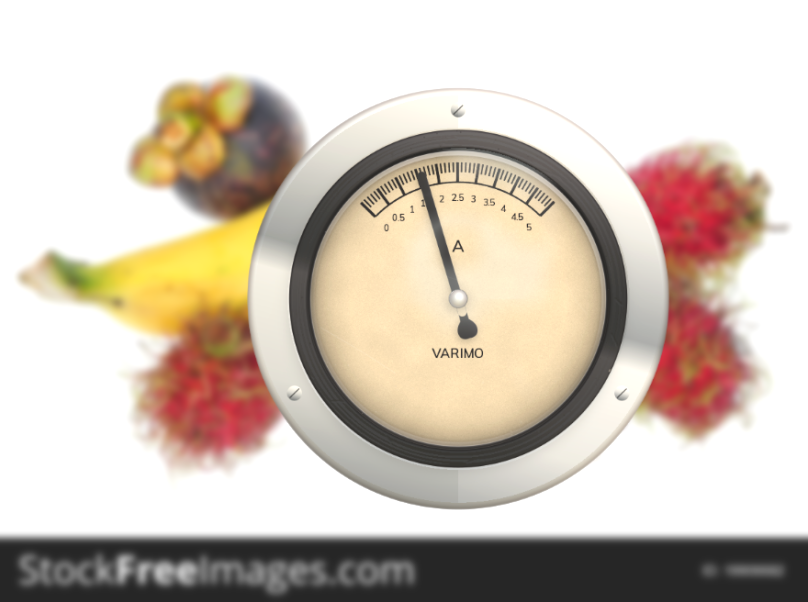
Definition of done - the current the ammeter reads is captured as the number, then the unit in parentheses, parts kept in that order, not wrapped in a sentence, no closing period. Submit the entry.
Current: 1.6 (A)
